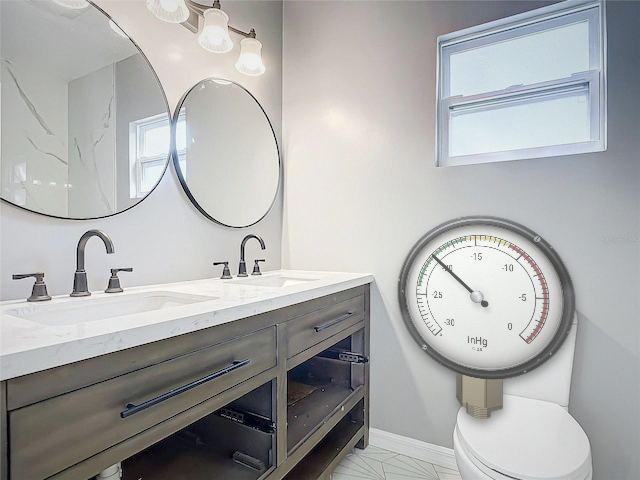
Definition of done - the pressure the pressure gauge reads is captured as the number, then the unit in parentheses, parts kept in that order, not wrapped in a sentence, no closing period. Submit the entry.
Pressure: -20 (inHg)
